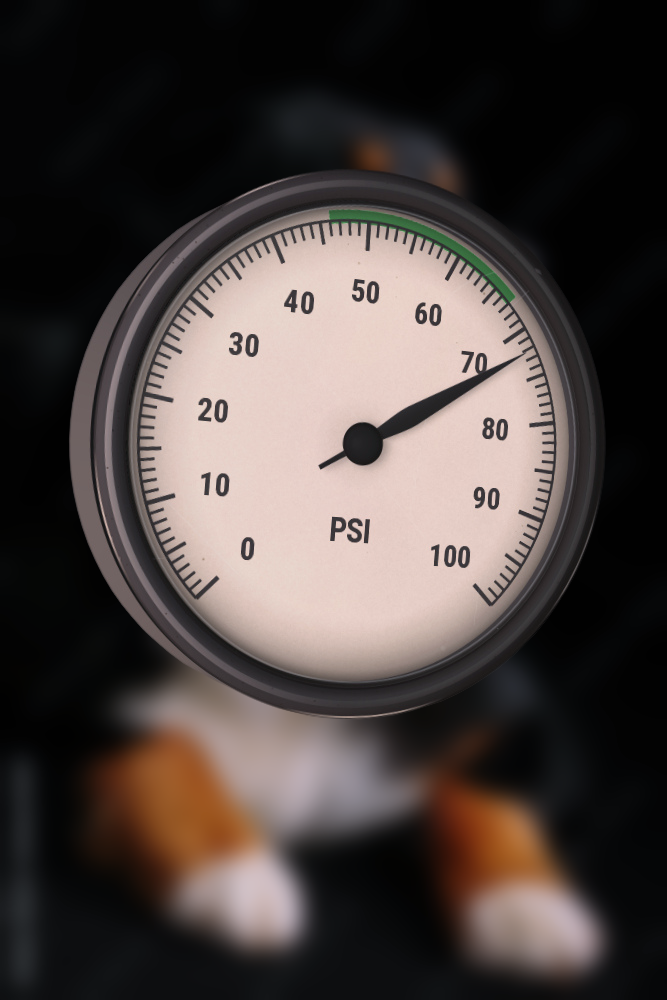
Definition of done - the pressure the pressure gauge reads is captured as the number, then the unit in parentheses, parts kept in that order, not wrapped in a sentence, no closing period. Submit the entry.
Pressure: 72 (psi)
